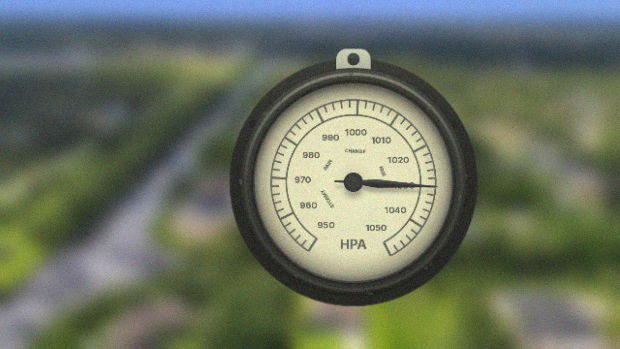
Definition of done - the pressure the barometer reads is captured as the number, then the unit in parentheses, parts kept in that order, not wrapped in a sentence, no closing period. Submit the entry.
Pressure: 1030 (hPa)
